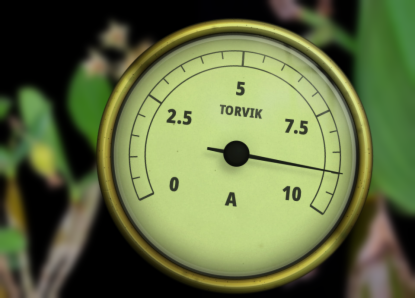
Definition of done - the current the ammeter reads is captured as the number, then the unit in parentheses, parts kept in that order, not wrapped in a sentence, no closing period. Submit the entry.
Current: 9 (A)
